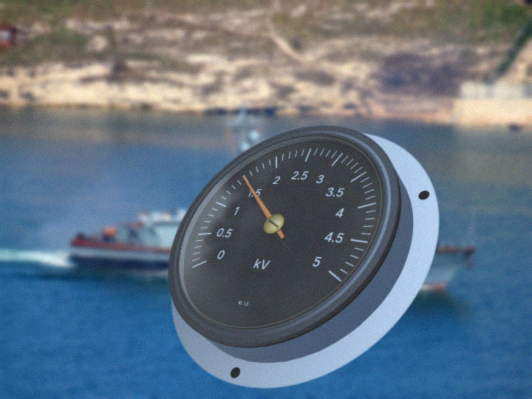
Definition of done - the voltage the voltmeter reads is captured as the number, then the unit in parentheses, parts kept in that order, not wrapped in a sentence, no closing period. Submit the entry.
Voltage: 1.5 (kV)
